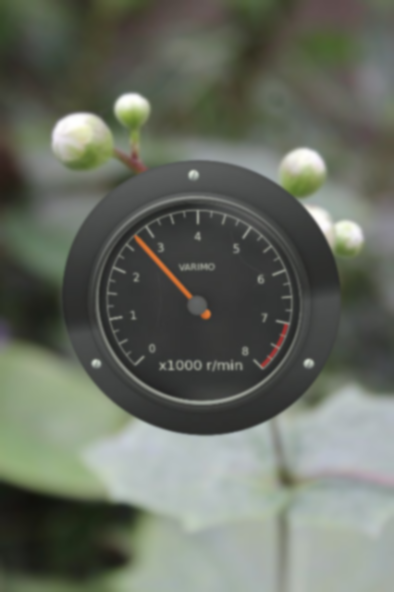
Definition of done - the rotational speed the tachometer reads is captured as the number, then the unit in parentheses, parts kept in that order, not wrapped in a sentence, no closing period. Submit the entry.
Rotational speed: 2750 (rpm)
